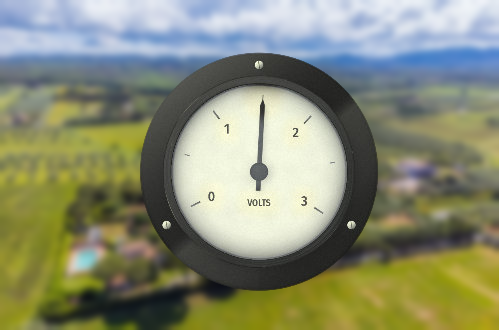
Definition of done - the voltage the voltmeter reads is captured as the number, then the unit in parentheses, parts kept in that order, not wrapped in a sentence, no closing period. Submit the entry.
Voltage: 1.5 (V)
